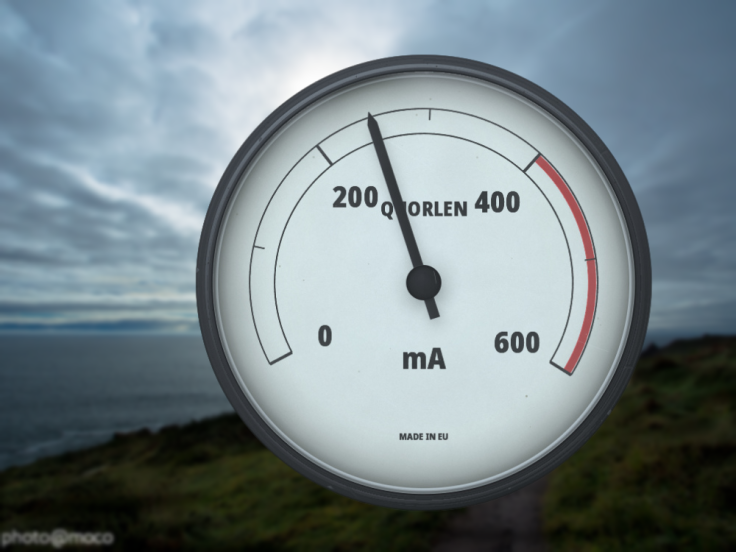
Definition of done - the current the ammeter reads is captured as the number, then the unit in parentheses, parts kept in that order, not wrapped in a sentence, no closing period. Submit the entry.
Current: 250 (mA)
